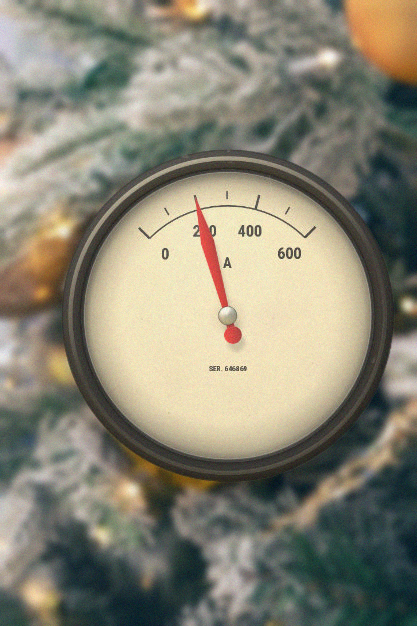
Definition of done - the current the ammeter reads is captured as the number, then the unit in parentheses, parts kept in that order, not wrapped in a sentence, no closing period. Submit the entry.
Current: 200 (A)
